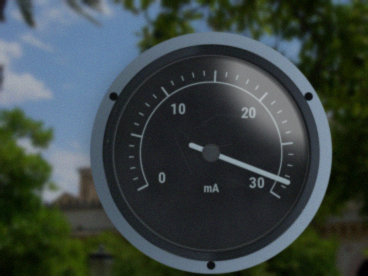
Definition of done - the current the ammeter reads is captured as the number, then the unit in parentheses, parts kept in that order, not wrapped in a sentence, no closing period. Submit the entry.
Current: 28.5 (mA)
